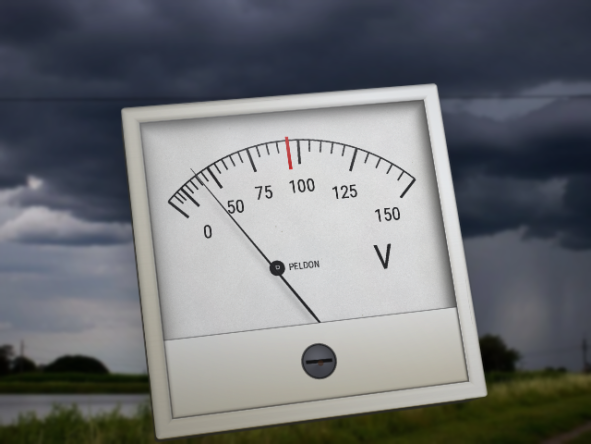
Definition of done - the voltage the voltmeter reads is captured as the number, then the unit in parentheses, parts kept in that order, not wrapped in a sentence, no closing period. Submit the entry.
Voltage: 40 (V)
